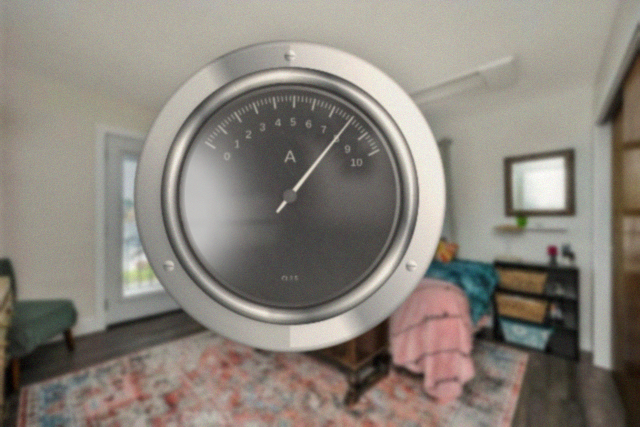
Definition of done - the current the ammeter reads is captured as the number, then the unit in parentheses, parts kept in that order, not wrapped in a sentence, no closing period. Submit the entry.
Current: 8 (A)
